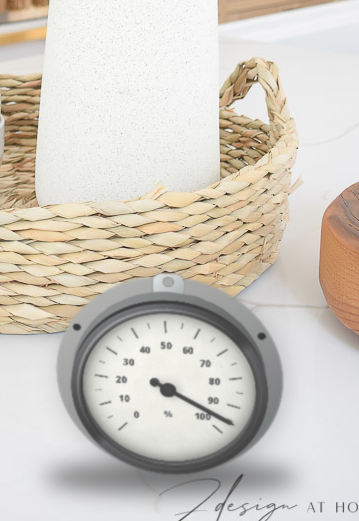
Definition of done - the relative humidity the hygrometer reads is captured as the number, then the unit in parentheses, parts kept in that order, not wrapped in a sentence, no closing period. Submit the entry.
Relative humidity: 95 (%)
